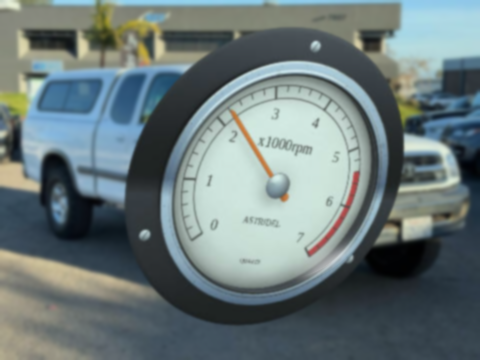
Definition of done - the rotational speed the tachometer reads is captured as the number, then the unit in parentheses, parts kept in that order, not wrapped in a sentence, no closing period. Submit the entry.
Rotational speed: 2200 (rpm)
